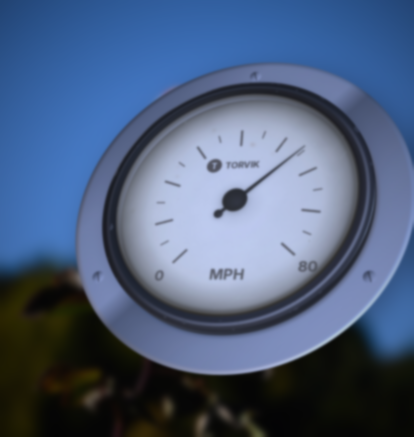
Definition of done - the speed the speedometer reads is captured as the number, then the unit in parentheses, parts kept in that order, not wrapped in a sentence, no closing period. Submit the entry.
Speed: 55 (mph)
